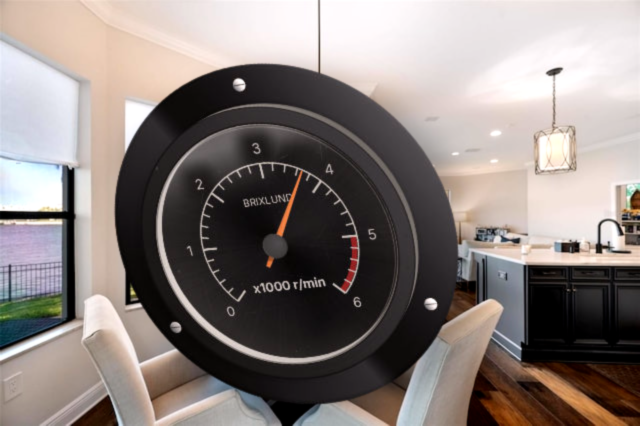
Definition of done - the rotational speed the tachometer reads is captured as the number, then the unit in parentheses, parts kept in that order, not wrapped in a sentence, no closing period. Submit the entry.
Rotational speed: 3700 (rpm)
